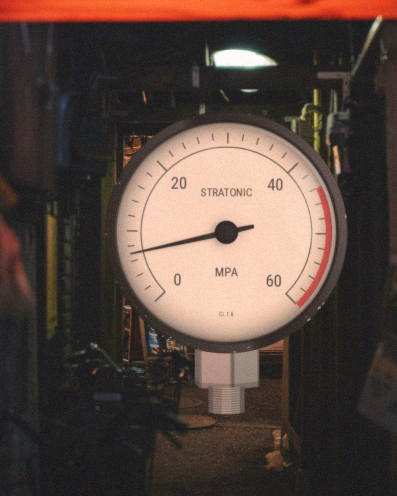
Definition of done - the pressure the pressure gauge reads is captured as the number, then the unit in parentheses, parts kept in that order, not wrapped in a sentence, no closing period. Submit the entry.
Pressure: 7 (MPa)
